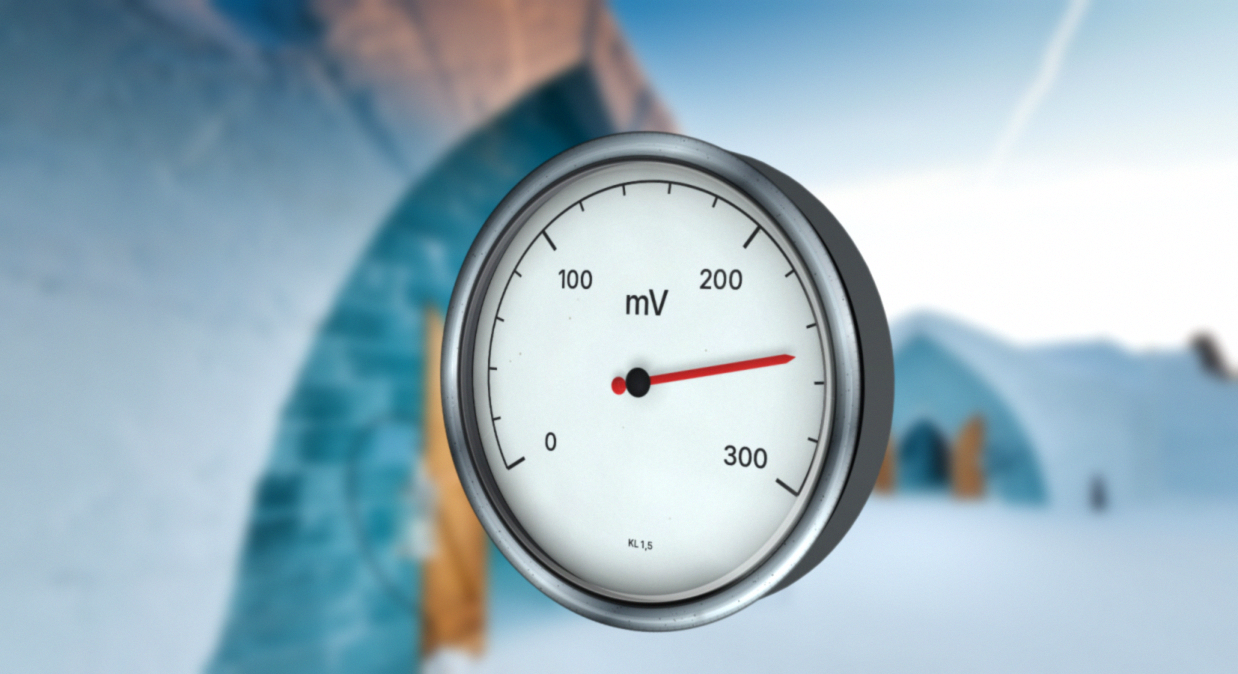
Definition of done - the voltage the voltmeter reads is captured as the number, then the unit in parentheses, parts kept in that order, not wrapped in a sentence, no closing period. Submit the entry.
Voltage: 250 (mV)
